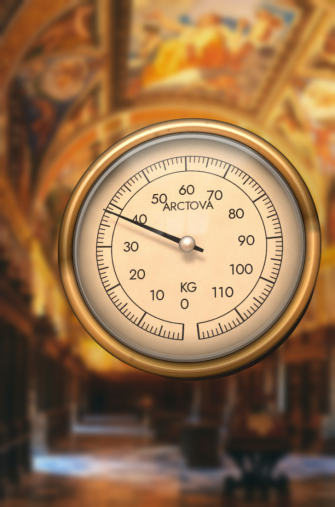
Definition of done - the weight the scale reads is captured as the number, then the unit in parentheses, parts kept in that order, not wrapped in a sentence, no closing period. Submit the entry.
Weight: 38 (kg)
